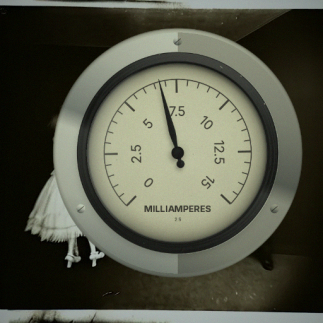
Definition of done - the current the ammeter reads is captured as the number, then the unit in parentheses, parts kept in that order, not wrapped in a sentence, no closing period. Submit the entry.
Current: 6.75 (mA)
